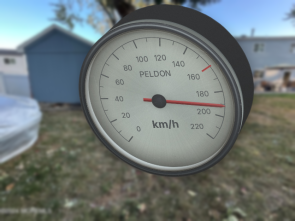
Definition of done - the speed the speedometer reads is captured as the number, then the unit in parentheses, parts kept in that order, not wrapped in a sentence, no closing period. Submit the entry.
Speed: 190 (km/h)
